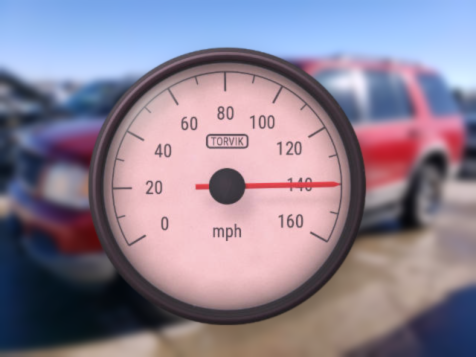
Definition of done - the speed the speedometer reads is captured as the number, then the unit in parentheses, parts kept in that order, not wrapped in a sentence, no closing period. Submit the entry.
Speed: 140 (mph)
